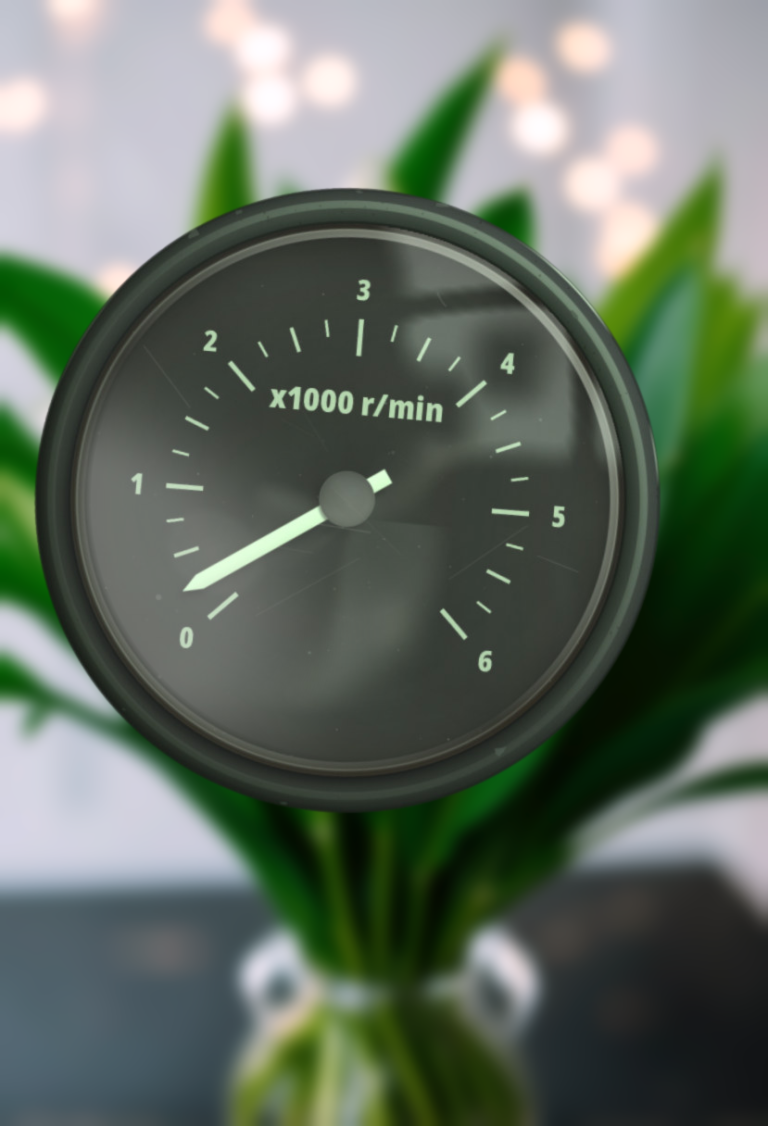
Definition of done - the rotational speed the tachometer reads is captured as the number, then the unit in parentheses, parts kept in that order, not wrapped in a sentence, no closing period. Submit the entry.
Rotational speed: 250 (rpm)
